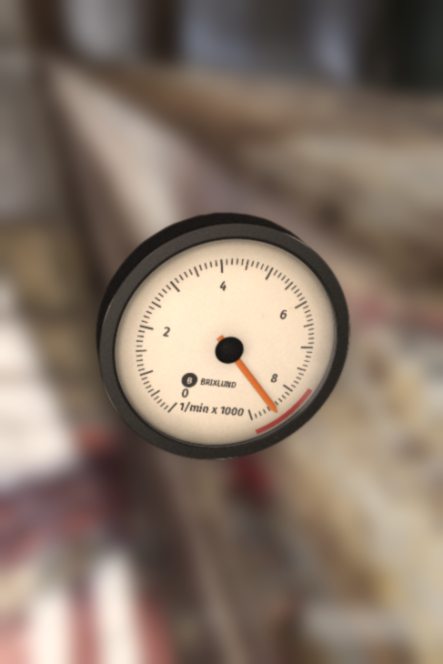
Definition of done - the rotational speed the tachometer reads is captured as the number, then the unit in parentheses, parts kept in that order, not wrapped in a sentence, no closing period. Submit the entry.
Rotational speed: 8500 (rpm)
